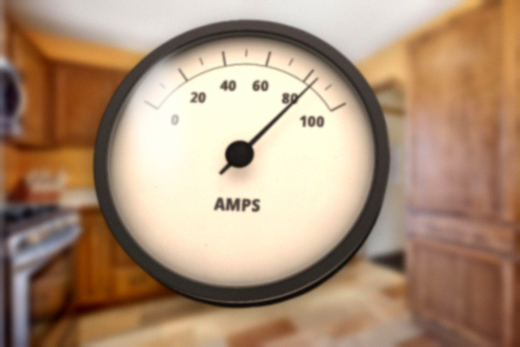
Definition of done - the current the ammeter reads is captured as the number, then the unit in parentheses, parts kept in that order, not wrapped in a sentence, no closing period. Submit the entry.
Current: 85 (A)
